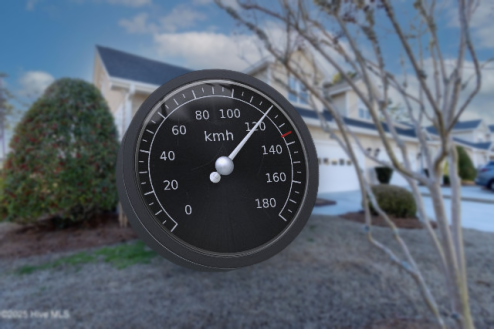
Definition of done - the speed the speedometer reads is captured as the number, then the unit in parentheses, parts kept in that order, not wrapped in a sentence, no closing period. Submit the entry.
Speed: 120 (km/h)
